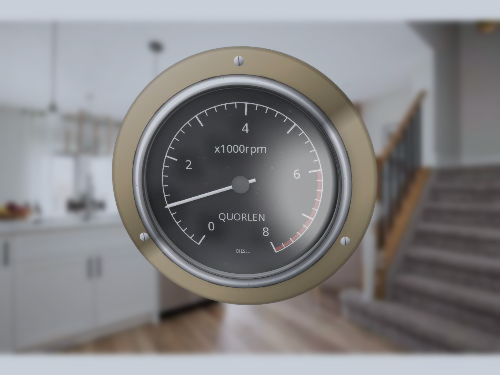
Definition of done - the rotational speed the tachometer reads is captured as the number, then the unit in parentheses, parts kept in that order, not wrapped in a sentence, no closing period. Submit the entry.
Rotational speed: 1000 (rpm)
